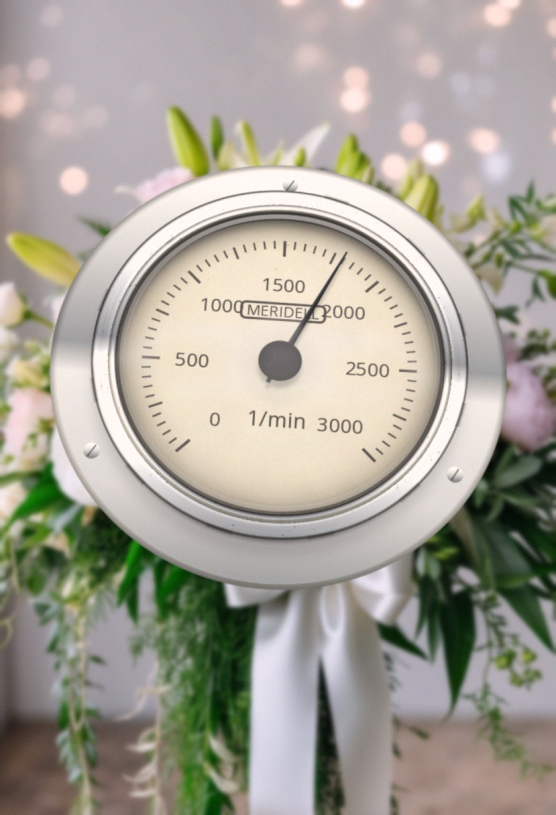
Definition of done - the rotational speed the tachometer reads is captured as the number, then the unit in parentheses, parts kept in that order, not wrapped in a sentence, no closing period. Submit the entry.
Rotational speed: 1800 (rpm)
